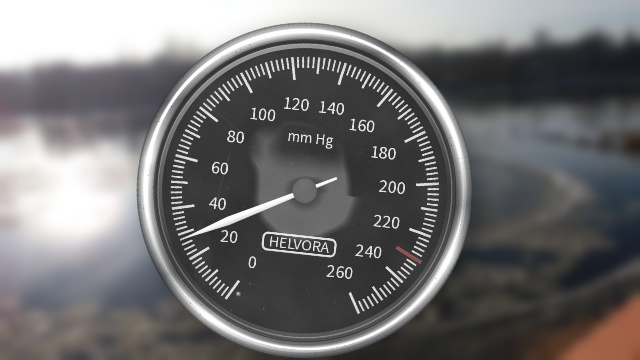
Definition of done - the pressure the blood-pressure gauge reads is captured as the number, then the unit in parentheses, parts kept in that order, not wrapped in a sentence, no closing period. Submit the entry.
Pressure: 28 (mmHg)
